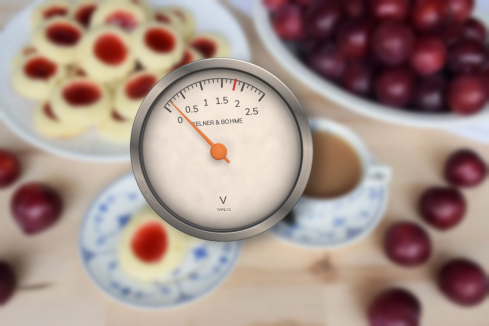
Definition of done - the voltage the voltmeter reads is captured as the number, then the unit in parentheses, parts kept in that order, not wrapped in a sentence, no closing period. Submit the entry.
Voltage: 0.2 (V)
